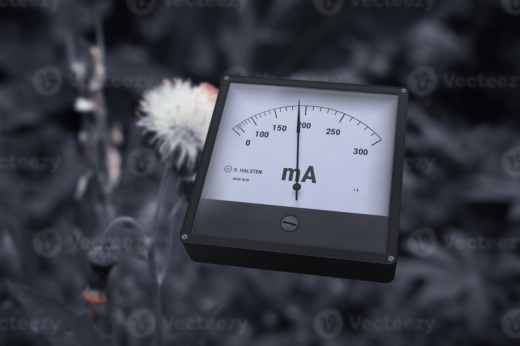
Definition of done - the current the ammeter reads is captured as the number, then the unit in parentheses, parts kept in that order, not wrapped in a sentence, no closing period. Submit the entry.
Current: 190 (mA)
